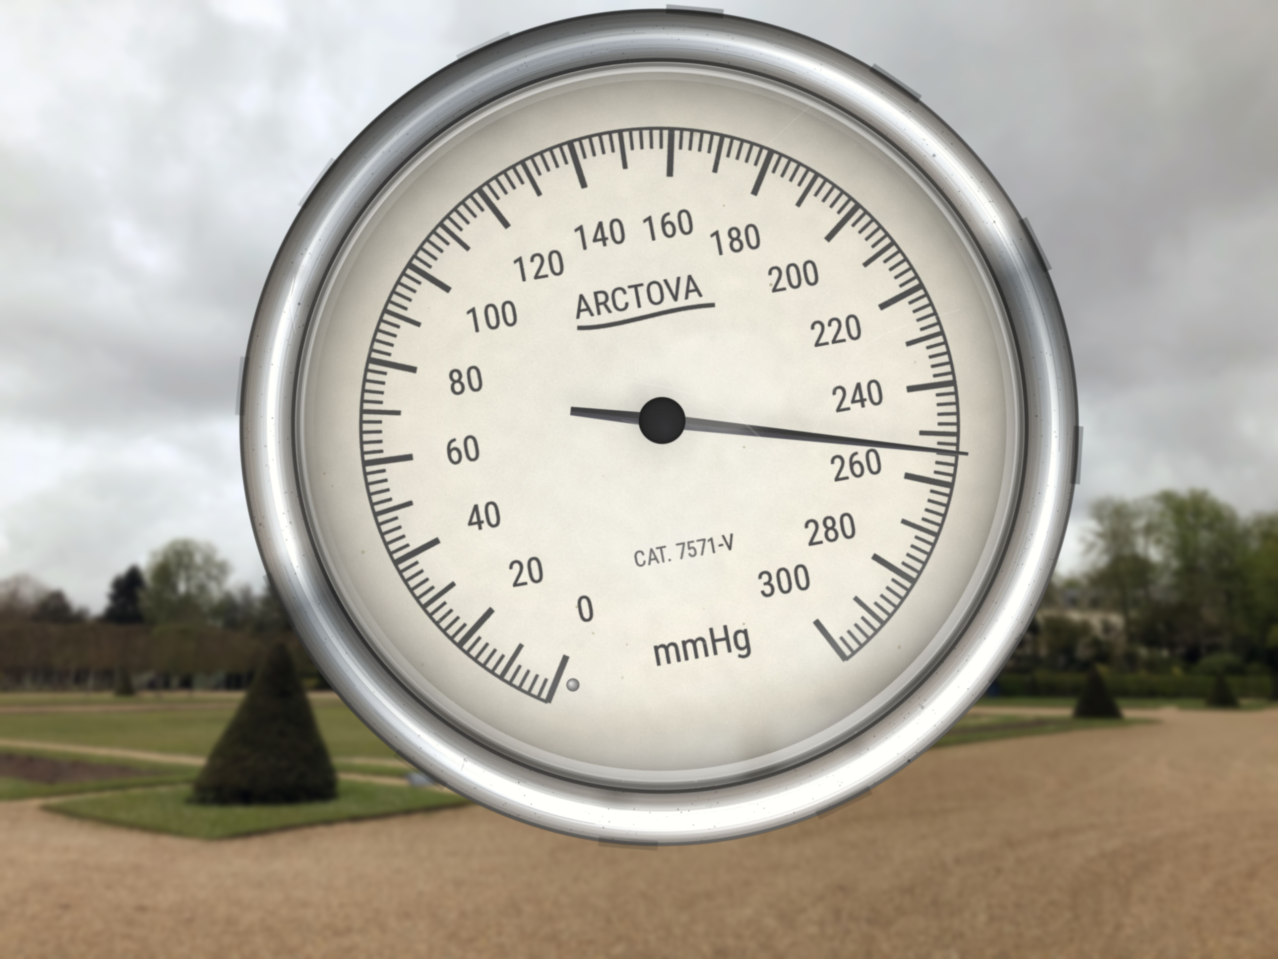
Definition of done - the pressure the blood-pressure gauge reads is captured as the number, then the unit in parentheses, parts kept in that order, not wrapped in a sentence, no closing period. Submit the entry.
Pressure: 254 (mmHg)
